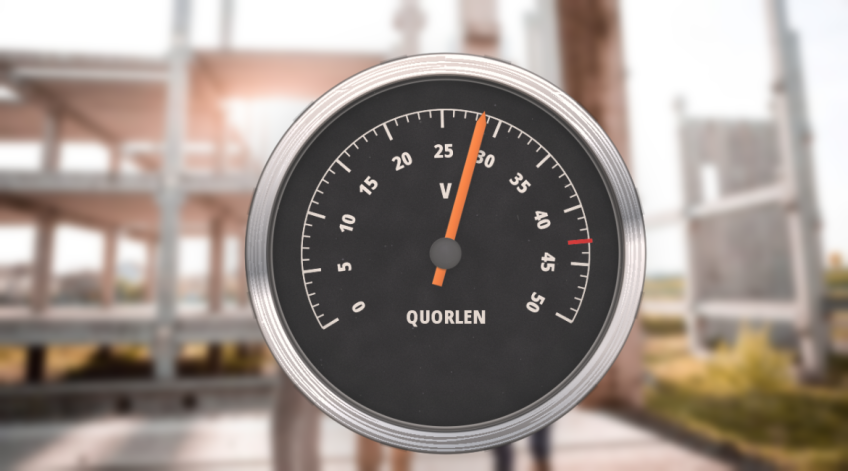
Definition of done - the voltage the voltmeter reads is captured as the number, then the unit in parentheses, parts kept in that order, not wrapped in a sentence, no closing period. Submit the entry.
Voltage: 28.5 (V)
